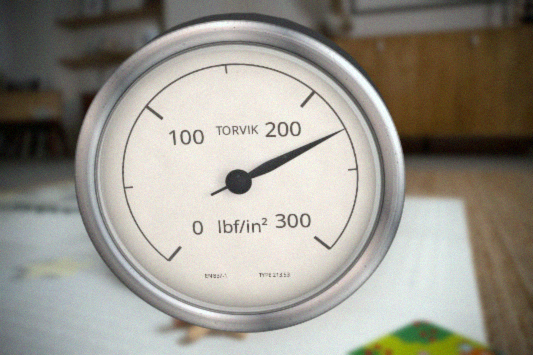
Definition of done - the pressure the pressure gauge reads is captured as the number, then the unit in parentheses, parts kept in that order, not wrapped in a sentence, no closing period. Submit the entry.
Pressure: 225 (psi)
